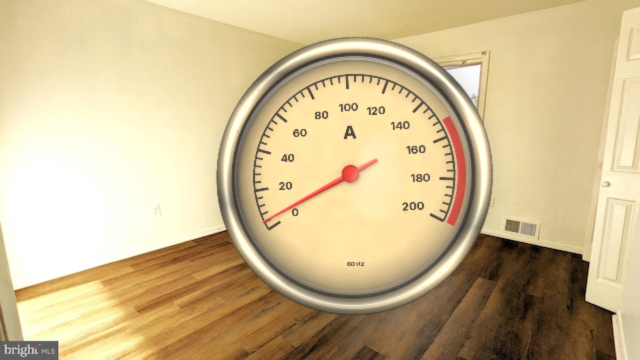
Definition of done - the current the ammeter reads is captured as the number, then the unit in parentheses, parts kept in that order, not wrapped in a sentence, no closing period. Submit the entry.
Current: 4 (A)
